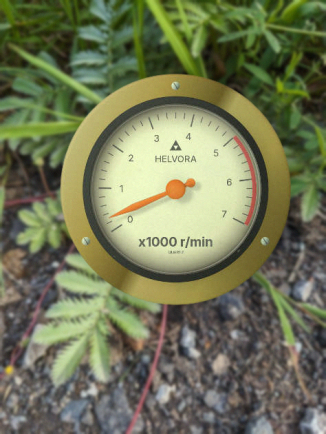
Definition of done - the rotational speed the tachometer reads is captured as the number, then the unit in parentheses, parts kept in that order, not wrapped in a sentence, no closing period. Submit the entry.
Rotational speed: 300 (rpm)
